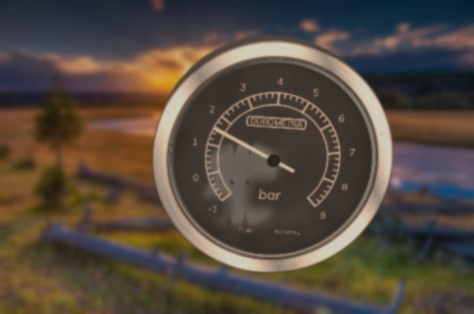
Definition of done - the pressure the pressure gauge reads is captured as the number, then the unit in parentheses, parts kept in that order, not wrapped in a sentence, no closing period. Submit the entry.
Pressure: 1.6 (bar)
